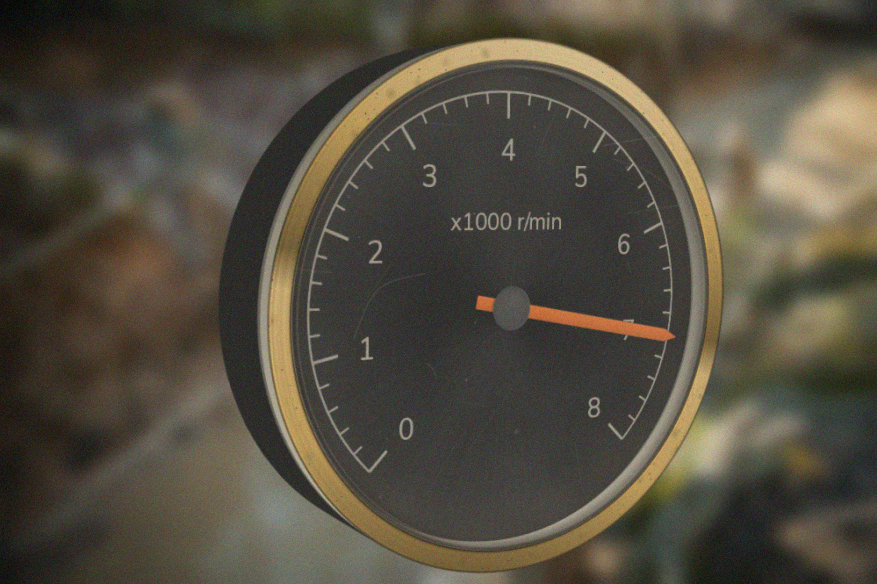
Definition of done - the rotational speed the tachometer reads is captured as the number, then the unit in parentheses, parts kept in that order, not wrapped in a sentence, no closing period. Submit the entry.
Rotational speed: 7000 (rpm)
